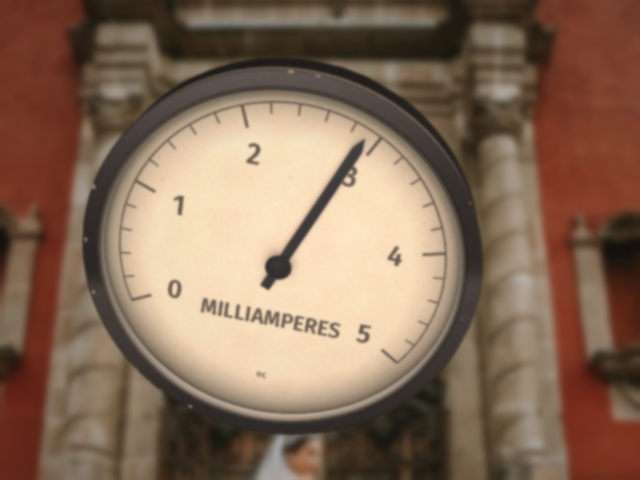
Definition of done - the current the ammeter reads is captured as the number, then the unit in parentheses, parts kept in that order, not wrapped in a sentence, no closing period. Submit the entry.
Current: 2.9 (mA)
